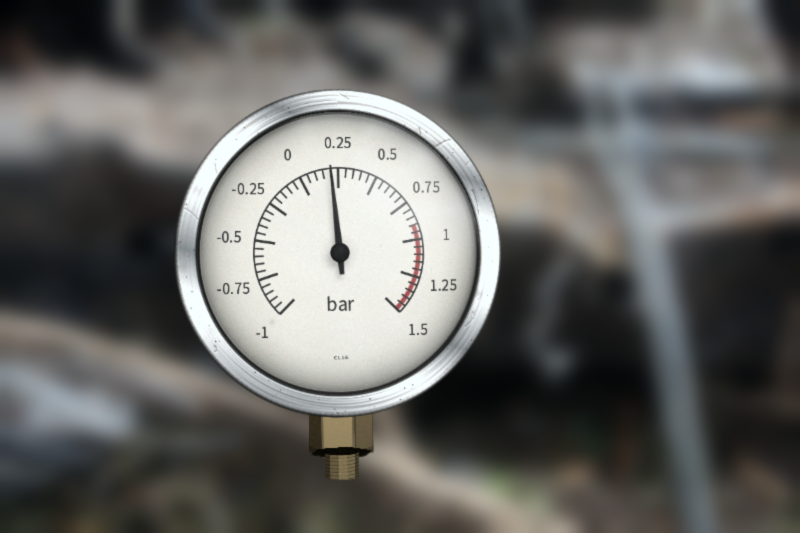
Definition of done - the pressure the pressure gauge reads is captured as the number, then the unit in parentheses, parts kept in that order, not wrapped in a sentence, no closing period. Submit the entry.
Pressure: 0.2 (bar)
